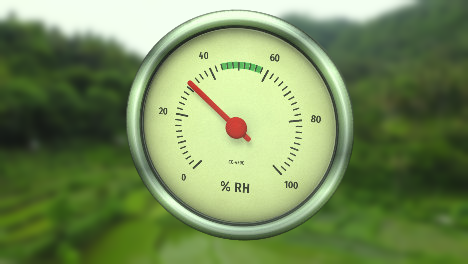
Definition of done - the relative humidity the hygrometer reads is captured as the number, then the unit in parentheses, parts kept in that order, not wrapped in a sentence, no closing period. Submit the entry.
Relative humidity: 32 (%)
